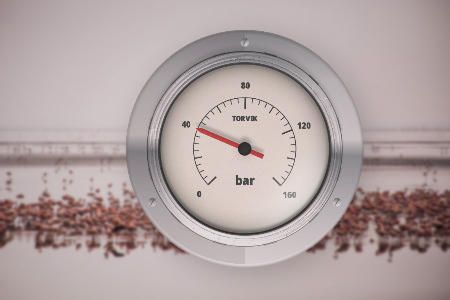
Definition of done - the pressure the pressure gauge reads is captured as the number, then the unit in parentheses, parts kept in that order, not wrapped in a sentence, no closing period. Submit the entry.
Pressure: 40 (bar)
